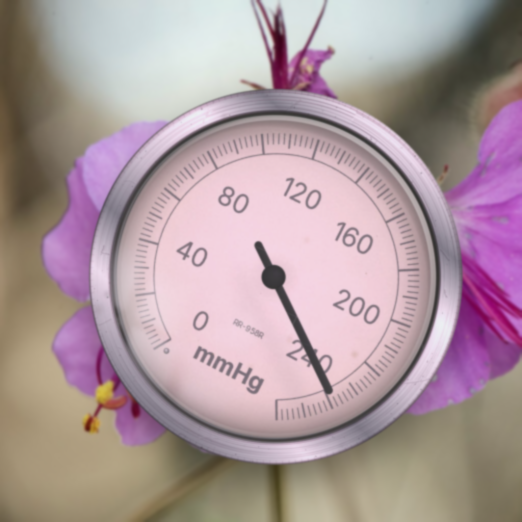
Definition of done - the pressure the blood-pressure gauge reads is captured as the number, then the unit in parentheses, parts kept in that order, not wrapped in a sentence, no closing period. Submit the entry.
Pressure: 238 (mmHg)
